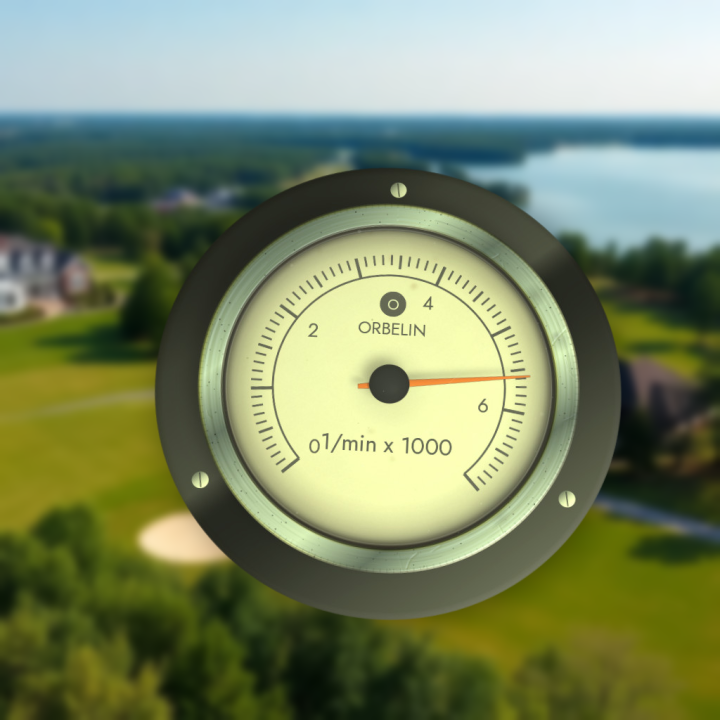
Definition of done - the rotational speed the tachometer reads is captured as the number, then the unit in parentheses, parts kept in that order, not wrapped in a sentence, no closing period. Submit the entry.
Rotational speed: 5600 (rpm)
